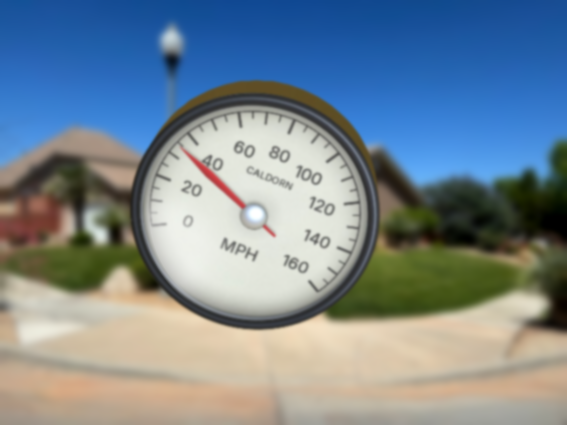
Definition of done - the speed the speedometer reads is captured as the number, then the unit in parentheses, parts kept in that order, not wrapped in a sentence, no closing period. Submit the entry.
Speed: 35 (mph)
